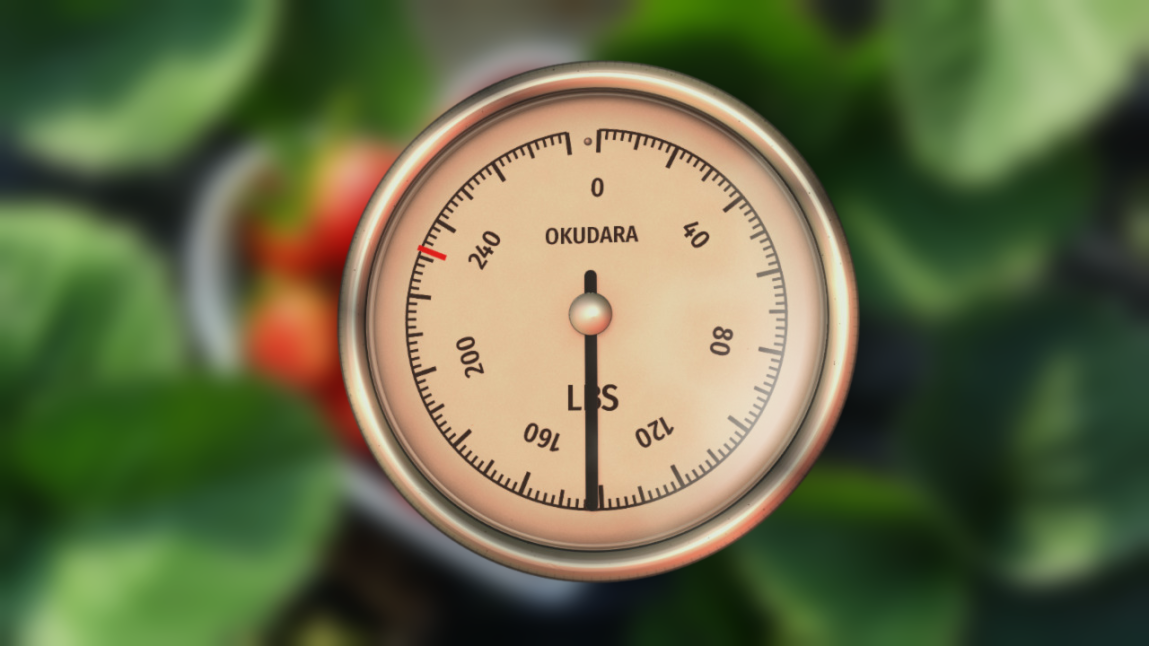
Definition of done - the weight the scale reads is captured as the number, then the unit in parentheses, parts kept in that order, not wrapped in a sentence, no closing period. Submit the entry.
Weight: 142 (lb)
